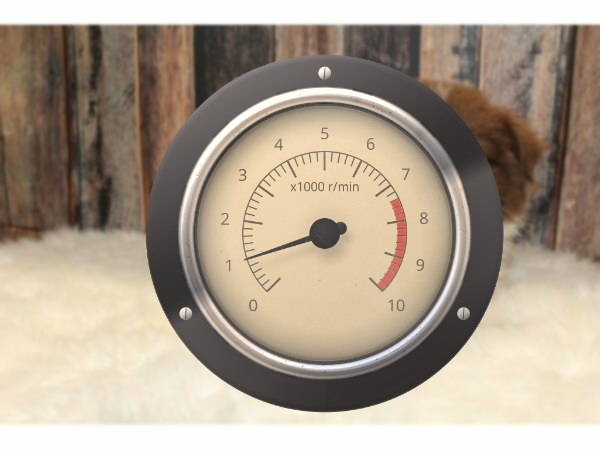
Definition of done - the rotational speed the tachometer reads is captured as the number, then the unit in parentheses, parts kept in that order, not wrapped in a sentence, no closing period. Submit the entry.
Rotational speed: 1000 (rpm)
